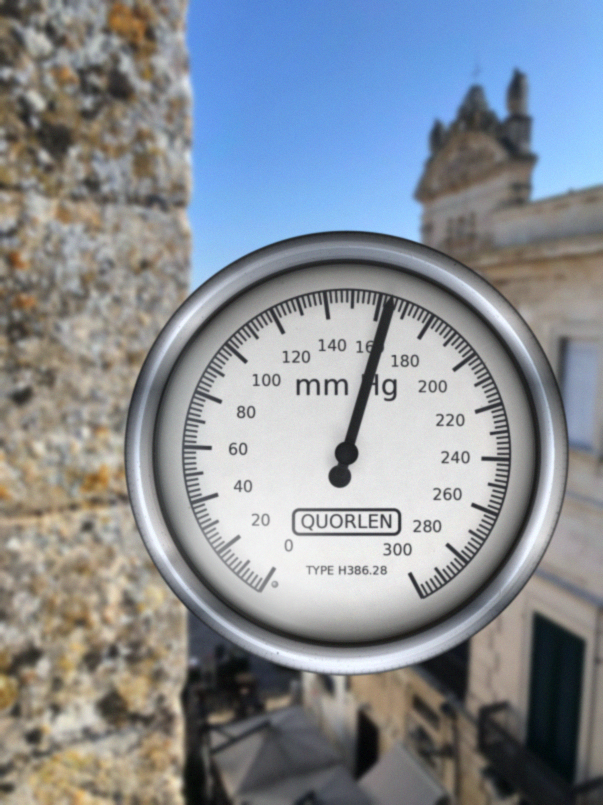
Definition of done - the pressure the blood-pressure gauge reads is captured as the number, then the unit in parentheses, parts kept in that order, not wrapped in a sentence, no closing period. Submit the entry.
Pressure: 164 (mmHg)
